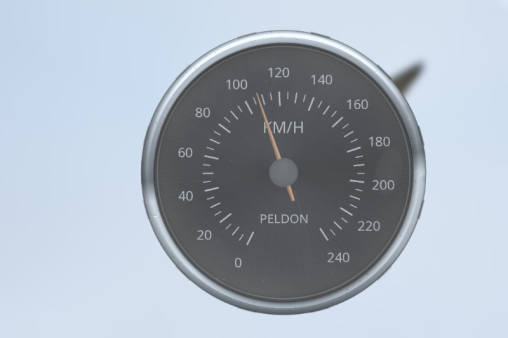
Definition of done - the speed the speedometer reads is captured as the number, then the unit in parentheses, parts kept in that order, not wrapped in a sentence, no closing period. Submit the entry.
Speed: 107.5 (km/h)
